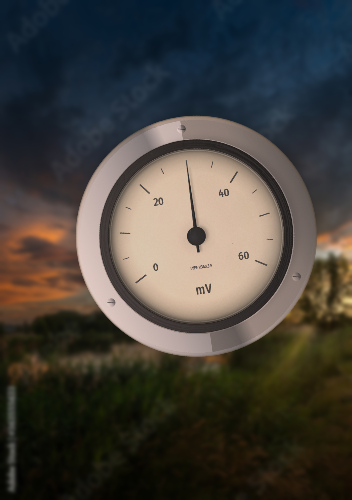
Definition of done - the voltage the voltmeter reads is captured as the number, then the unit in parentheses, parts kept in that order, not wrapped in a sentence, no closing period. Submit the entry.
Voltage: 30 (mV)
